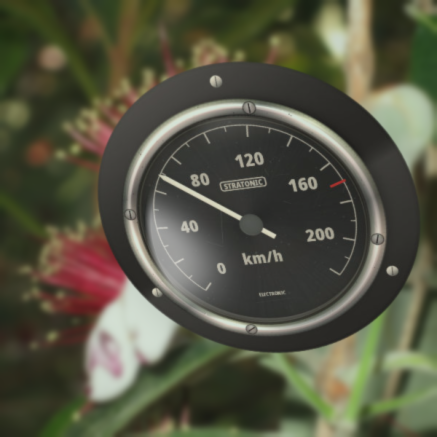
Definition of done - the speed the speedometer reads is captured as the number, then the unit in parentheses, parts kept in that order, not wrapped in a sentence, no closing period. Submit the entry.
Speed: 70 (km/h)
